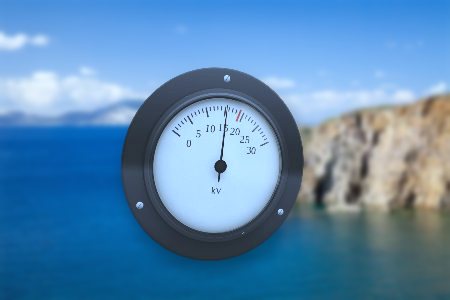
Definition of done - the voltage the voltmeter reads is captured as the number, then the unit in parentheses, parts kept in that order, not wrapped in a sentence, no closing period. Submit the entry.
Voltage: 15 (kV)
